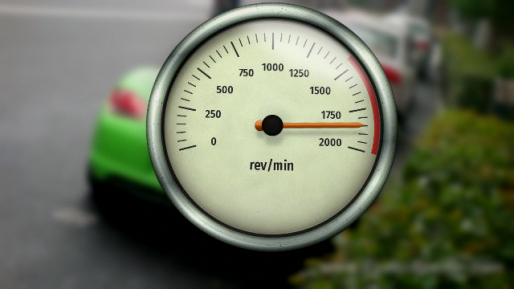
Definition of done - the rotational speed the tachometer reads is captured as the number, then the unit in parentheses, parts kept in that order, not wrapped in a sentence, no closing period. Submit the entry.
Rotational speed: 1850 (rpm)
